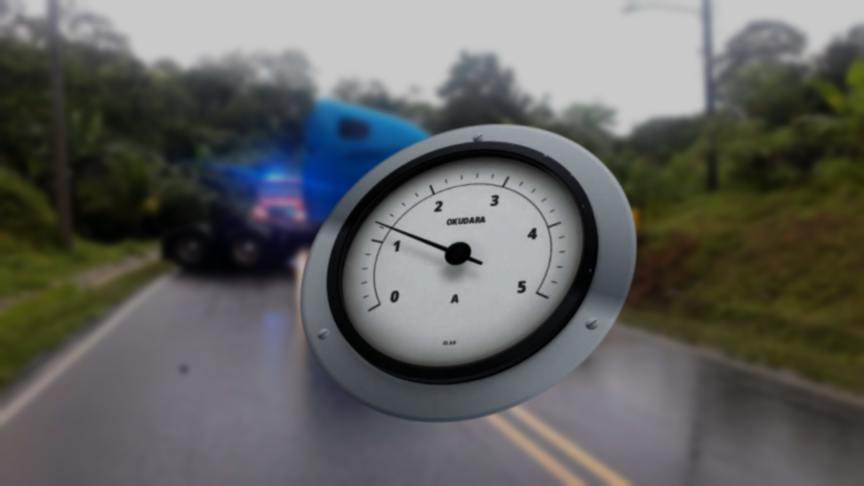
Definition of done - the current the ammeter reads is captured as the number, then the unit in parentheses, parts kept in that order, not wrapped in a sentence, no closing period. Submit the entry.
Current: 1.2 (A)
